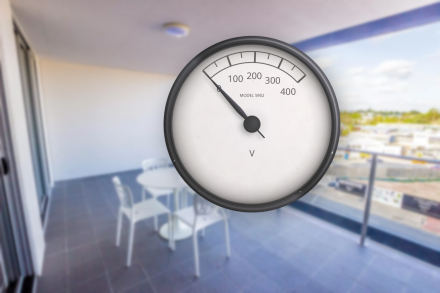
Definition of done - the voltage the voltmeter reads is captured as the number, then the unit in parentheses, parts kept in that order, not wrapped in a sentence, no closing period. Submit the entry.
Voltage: 0 (V)
